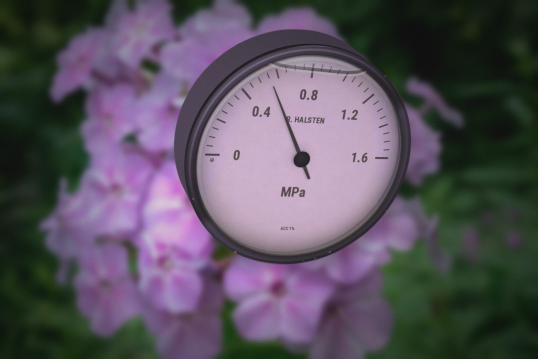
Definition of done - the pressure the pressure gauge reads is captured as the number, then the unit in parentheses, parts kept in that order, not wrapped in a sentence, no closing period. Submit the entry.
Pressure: 0.55 (MPa)
